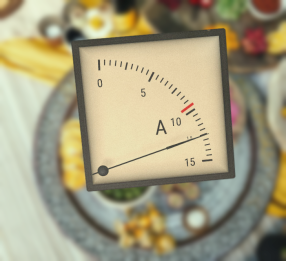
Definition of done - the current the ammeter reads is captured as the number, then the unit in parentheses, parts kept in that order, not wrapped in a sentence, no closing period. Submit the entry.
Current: 12.5 (A)
